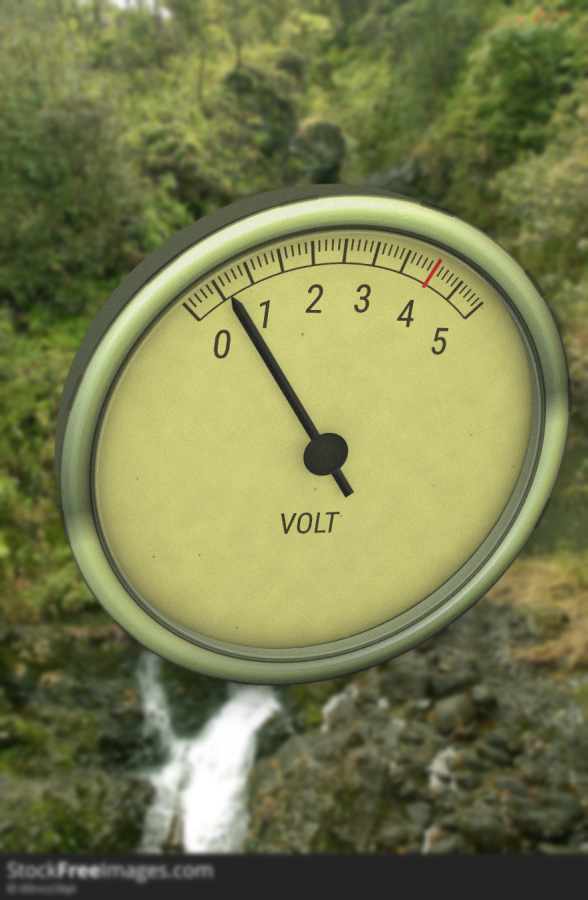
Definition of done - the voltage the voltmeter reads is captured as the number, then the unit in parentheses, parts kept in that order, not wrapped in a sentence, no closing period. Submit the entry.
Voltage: 0.6 (V)
